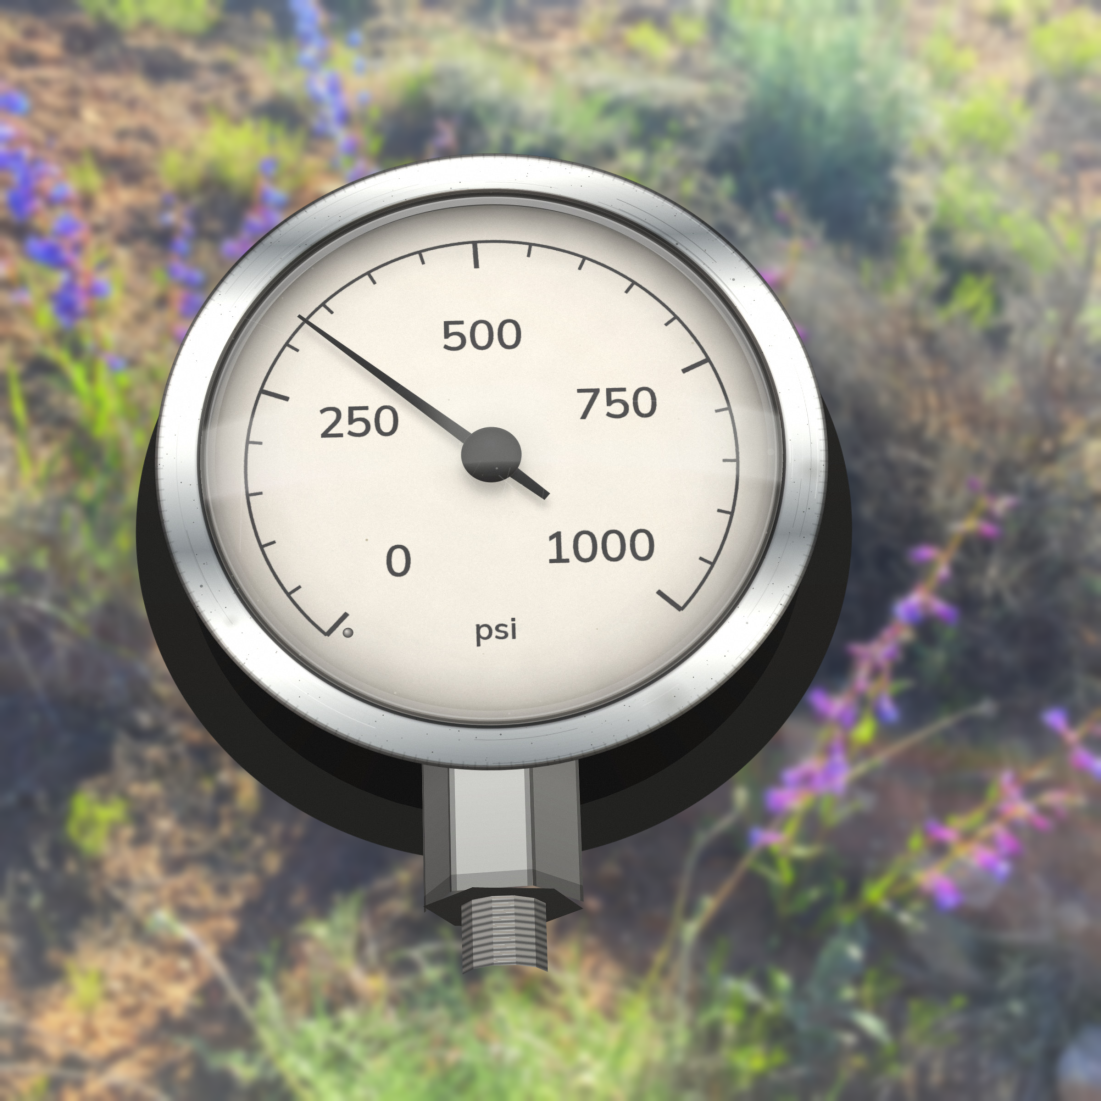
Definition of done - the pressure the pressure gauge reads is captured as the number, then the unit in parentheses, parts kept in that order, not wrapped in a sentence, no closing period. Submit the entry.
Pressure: 325 (psi)
